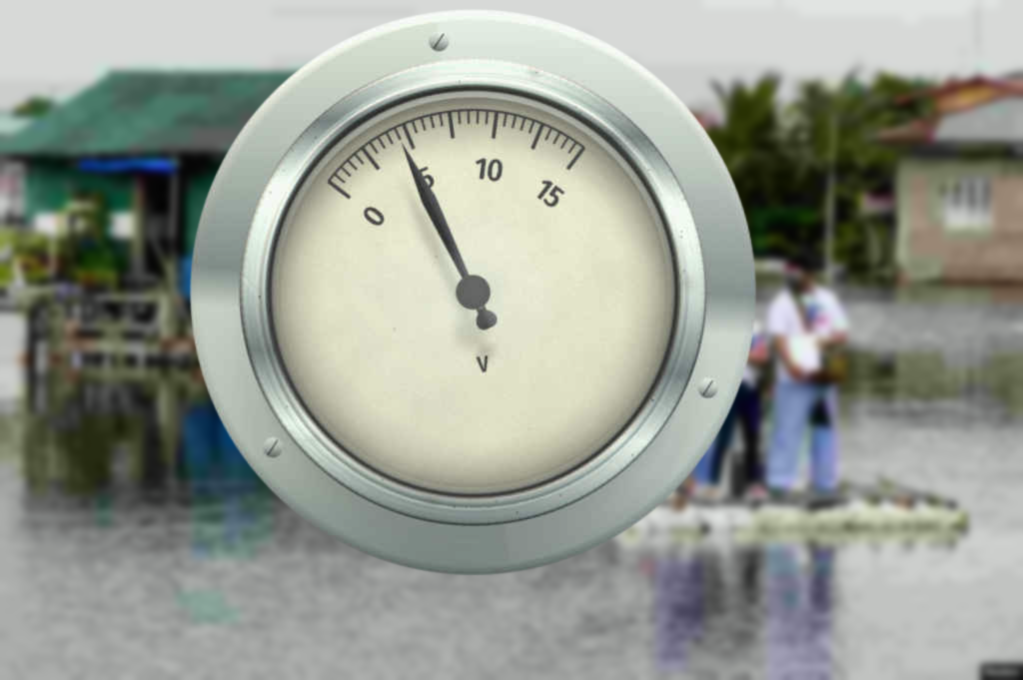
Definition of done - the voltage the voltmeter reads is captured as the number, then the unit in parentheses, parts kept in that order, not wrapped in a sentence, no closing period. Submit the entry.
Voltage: 4.5 (V)
